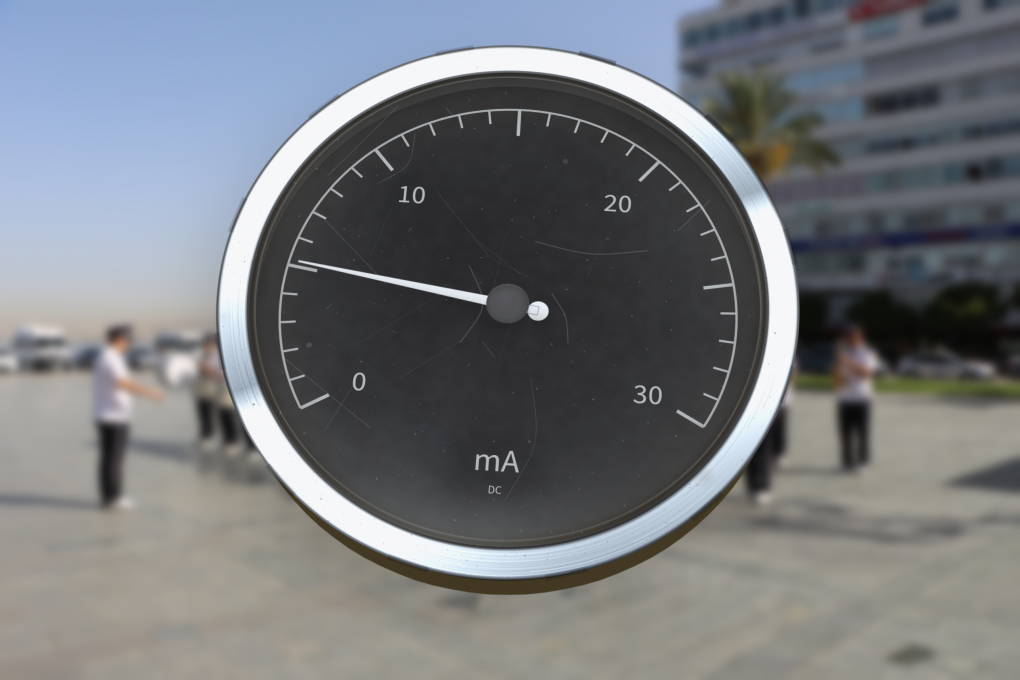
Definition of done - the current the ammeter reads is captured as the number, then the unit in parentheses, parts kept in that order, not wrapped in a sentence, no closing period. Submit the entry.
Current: 5 (mA)
